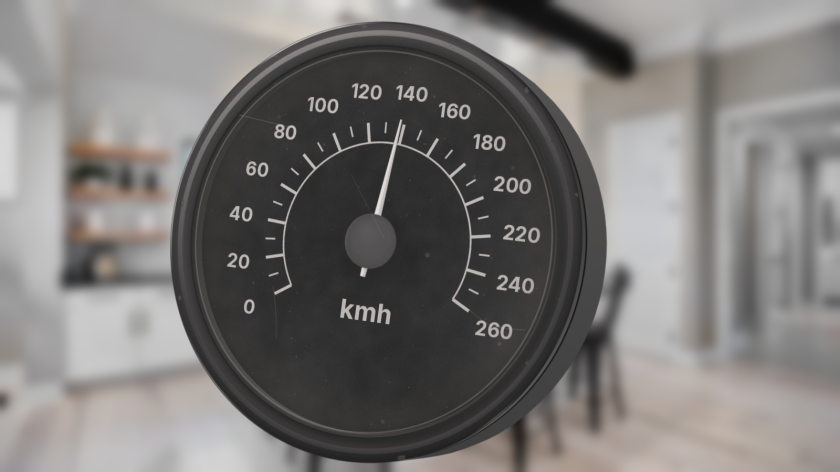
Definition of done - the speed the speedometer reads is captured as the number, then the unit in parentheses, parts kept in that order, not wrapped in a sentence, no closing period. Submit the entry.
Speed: 140 (km/h)
